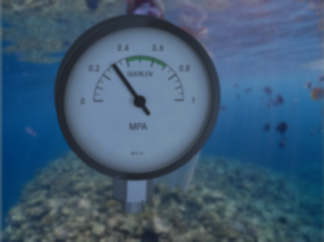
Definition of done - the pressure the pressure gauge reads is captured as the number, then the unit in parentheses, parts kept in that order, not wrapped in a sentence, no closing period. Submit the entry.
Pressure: 0.3 (MPa)
